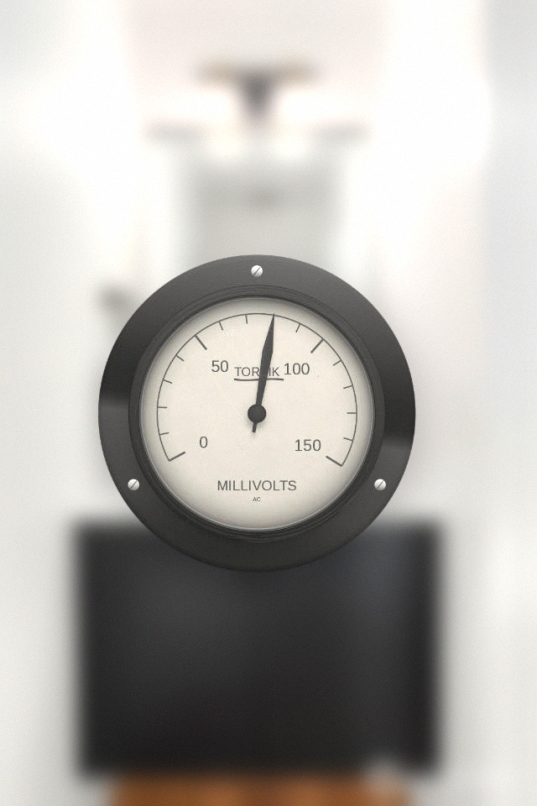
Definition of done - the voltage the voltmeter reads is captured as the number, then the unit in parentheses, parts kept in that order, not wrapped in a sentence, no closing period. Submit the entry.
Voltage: 80 (mV)
